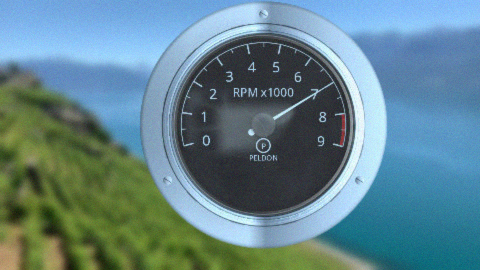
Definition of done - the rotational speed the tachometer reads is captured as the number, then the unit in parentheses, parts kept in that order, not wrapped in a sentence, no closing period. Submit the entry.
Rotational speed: 7000 (rpm)
